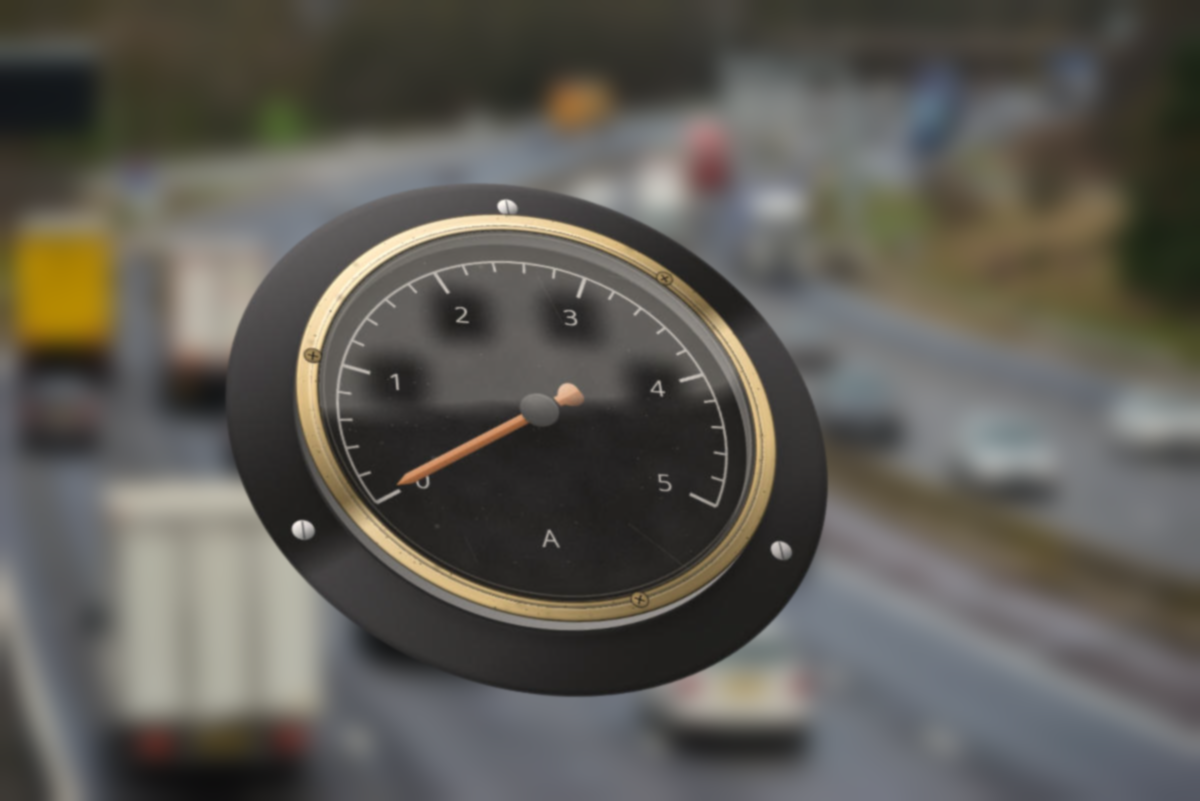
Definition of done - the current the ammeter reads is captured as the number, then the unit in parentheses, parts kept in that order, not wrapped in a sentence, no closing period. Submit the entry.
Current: 0 (A)
